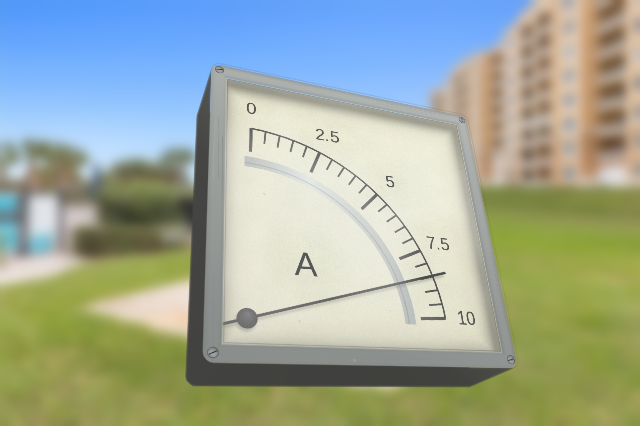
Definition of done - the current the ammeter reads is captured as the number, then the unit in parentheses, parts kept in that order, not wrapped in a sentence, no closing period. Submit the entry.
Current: 8.5 (A)
